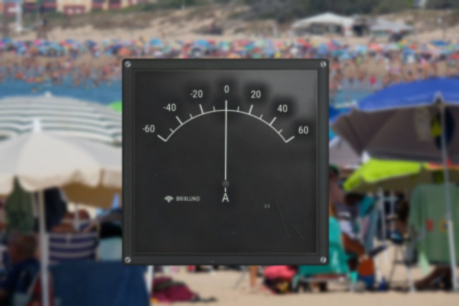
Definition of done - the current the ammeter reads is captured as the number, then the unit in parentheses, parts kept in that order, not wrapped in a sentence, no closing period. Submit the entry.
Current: 0 (A)
